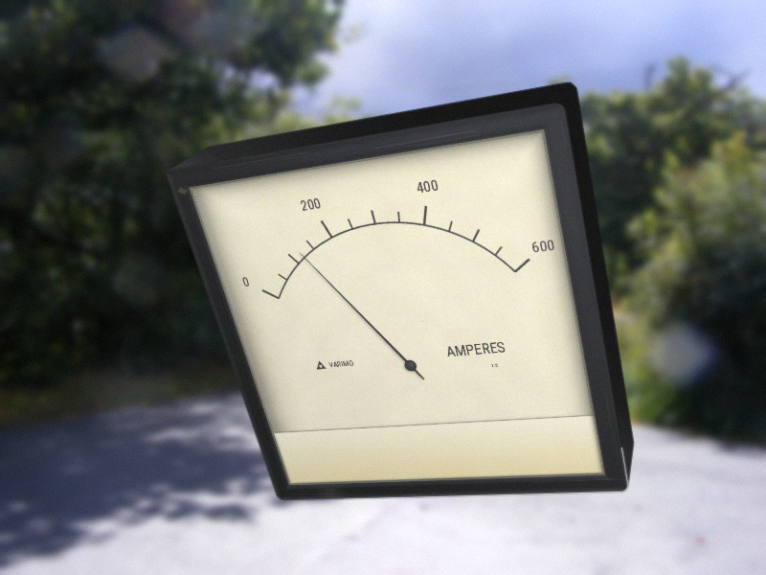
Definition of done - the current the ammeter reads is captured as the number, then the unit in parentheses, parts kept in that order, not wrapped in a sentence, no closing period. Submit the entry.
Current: 125 (A)
